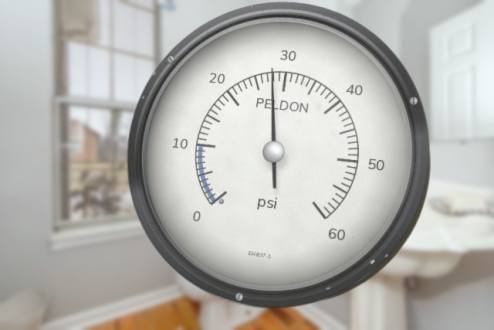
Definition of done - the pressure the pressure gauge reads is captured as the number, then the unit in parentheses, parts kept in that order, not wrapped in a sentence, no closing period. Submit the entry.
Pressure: 28 (psi)
